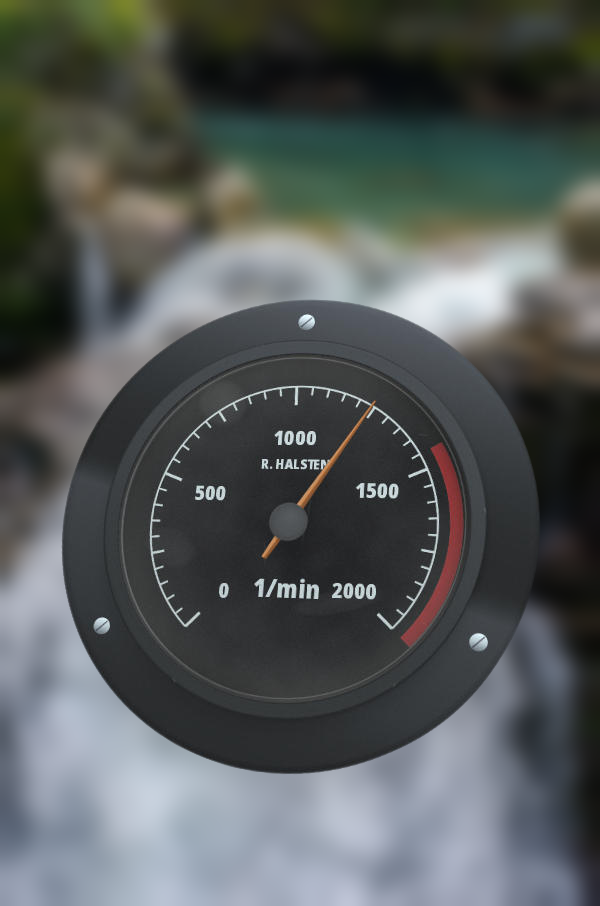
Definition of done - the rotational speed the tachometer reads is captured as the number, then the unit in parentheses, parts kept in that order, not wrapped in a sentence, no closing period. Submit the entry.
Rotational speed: 1250 (rpm)
